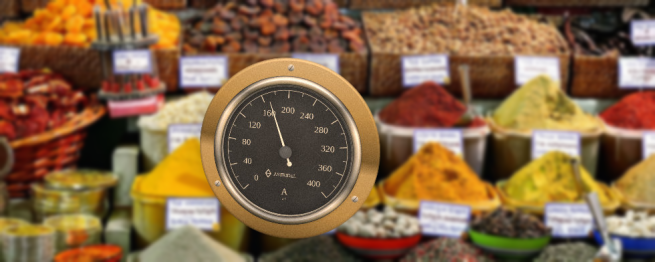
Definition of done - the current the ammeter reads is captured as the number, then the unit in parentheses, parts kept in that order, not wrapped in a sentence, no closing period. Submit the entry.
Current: 170 (A)
